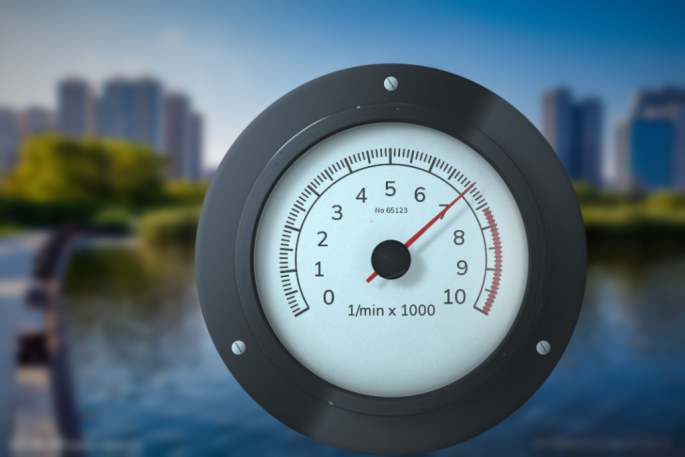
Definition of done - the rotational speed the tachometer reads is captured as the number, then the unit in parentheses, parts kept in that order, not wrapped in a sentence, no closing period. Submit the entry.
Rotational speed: 7000 (rpm)
